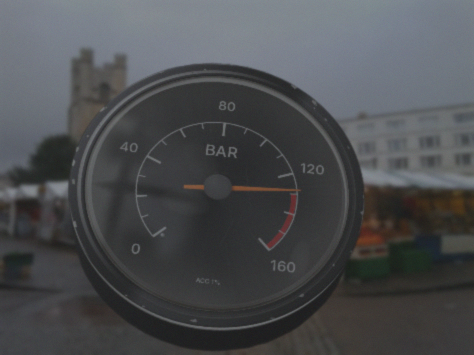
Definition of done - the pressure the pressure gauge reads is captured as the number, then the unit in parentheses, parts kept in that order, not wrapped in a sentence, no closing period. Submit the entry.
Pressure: 130 (bar)
